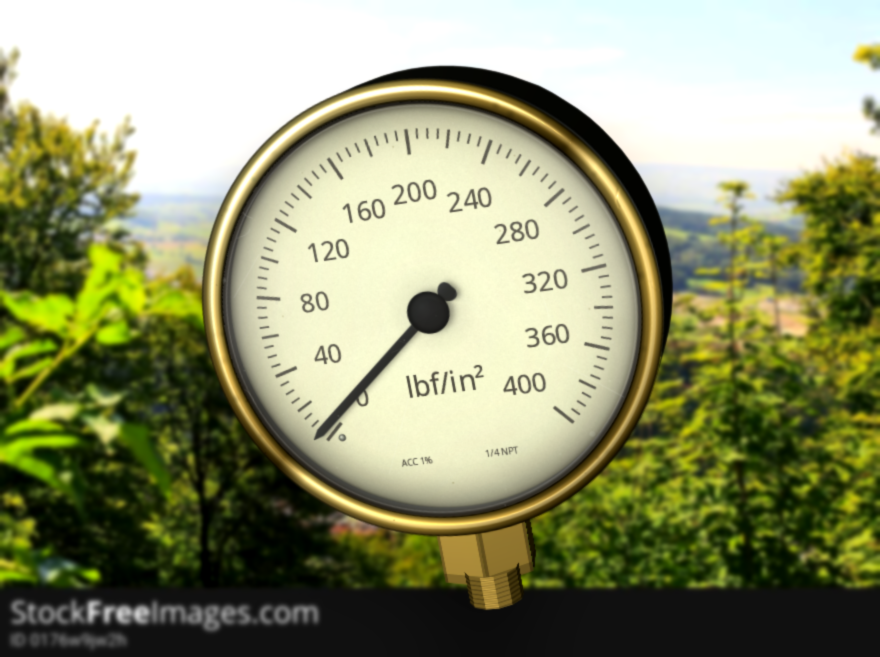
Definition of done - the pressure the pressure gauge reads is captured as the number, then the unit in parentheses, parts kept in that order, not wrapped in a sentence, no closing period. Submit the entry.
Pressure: 5 (psi)
